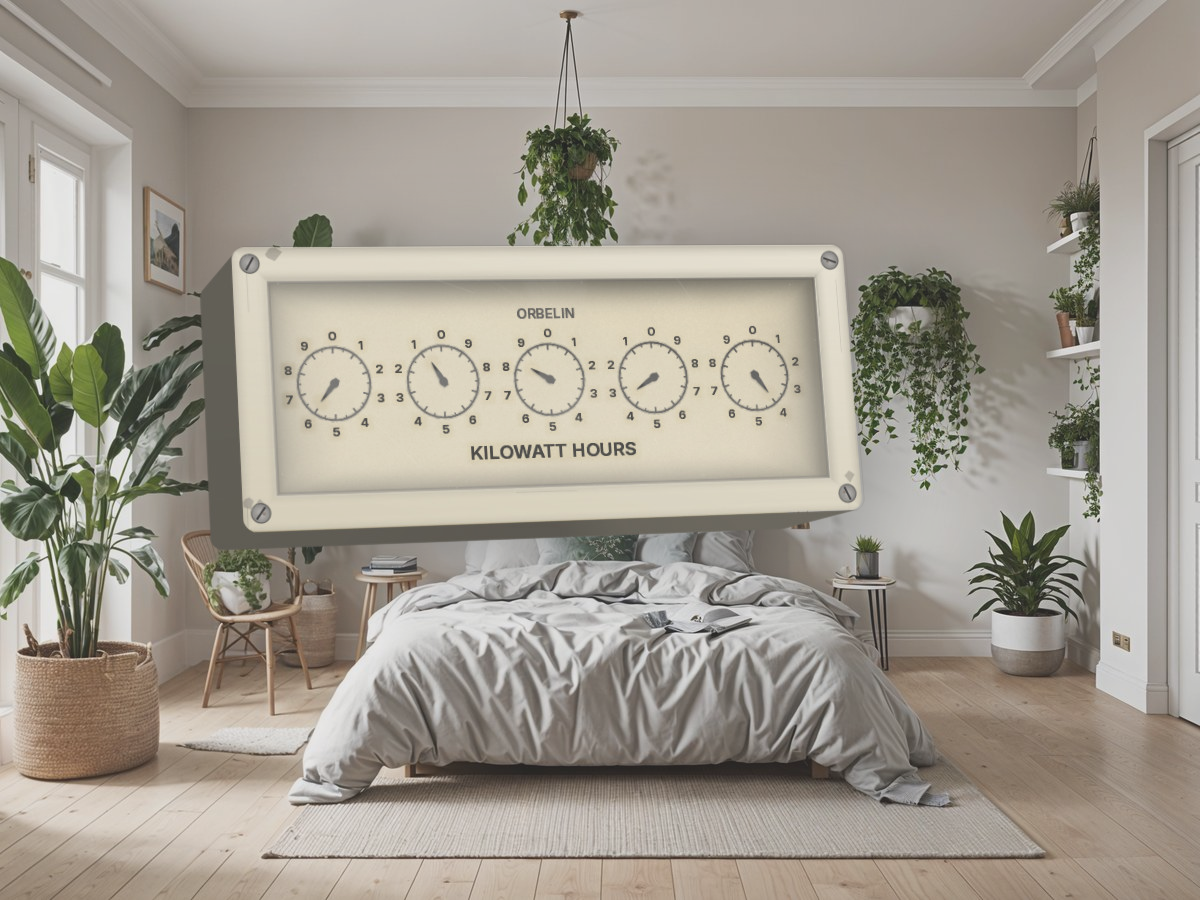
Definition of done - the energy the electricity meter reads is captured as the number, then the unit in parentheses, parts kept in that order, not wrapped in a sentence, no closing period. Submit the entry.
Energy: 60834 (kWh)
